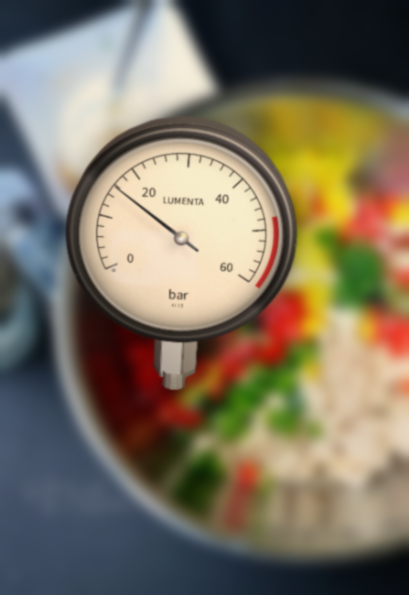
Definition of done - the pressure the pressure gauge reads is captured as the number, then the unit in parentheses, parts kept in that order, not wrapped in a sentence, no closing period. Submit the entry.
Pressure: 16 (bar)
